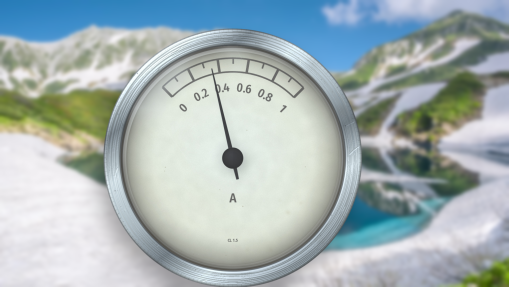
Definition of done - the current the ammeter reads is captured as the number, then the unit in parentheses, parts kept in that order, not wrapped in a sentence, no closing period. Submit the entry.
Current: 0.35 (A)
